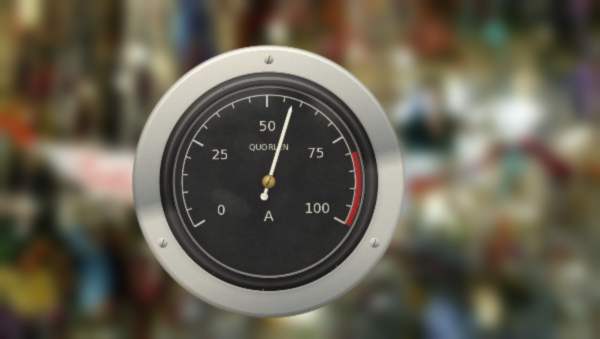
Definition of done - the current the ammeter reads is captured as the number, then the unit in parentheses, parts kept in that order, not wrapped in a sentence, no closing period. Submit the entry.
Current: 57.5 (A)
